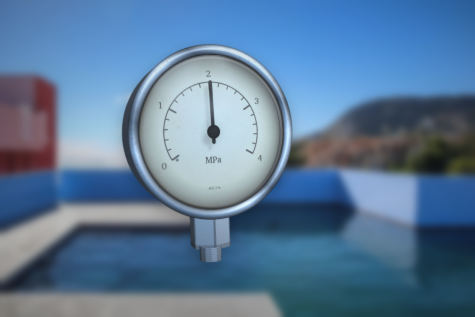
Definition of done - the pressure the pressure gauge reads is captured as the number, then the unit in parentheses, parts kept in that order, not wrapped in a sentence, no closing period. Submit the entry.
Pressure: 2 (MPa)
